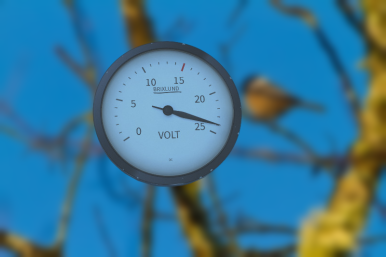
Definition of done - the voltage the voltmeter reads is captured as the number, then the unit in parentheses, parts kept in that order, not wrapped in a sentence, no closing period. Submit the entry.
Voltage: 24 (V)
